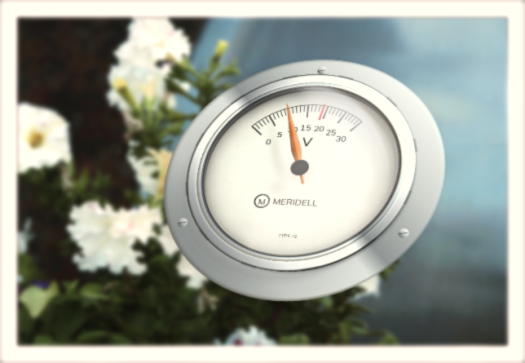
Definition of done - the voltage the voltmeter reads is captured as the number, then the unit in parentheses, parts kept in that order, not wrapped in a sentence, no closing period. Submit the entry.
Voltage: 10 (V)
